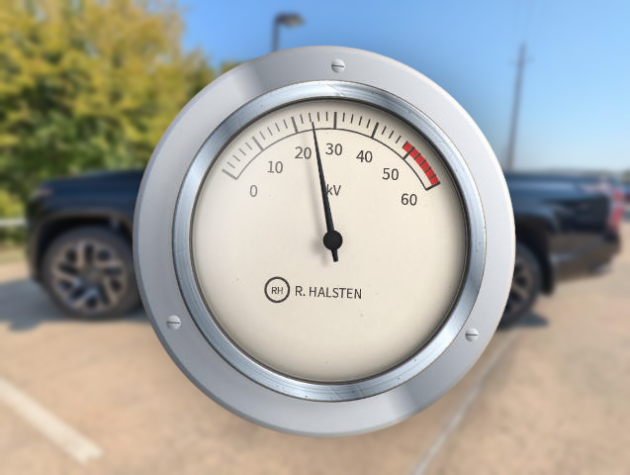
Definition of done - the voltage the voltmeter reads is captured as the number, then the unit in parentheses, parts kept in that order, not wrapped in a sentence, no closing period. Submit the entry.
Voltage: 24 (kV)
